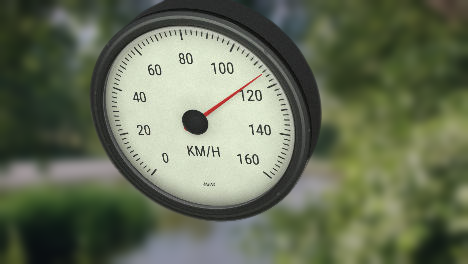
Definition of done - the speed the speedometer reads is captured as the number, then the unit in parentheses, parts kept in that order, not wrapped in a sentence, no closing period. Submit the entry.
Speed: 114 (km/h)
